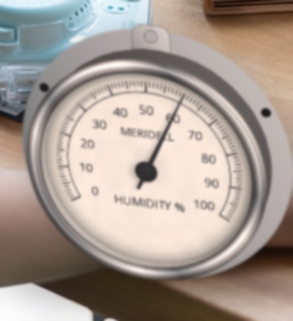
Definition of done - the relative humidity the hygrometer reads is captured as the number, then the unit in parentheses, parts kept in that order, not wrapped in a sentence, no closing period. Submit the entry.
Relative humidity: 60 (%)
